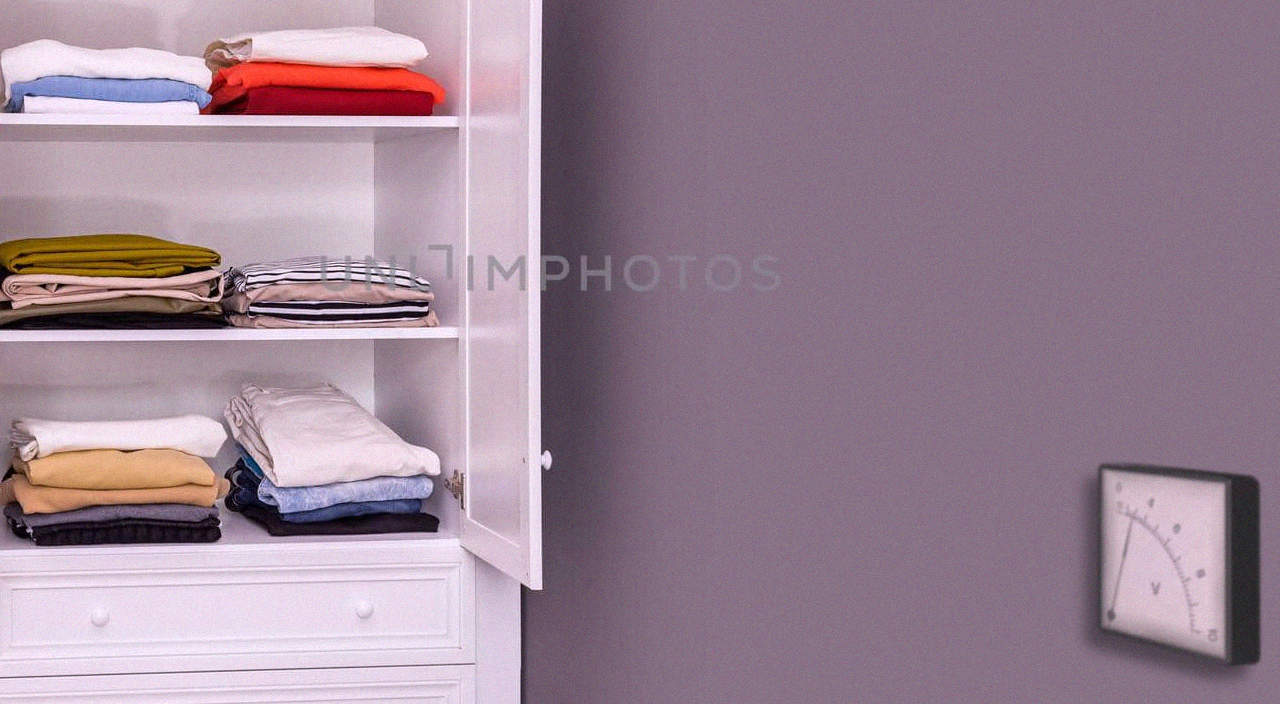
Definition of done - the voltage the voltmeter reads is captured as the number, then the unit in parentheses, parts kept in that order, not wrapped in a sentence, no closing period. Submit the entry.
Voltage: 3 (V)
